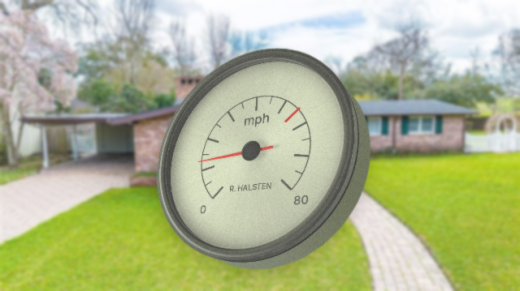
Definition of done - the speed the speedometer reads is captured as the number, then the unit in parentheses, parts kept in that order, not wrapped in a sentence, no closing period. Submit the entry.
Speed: 12.5 (mph)
